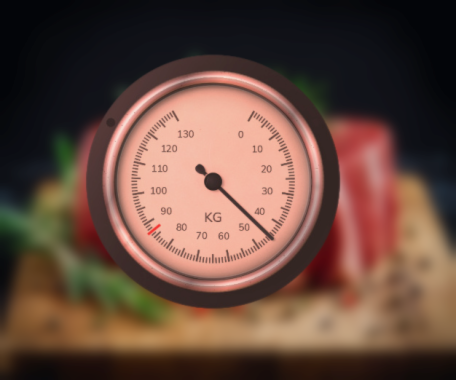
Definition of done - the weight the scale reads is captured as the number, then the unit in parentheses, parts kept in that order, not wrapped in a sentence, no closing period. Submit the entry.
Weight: 45 (kg)
